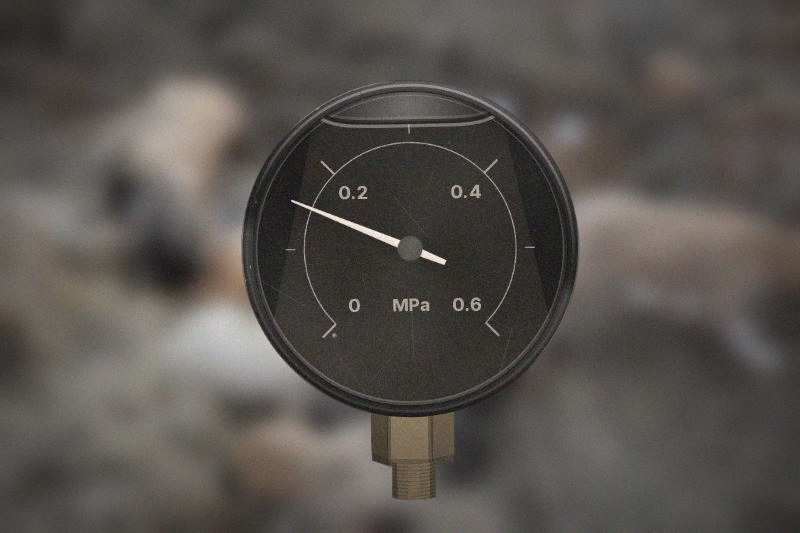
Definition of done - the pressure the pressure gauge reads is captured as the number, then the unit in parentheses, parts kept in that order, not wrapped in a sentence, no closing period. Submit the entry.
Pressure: 0.15 (MPa)
